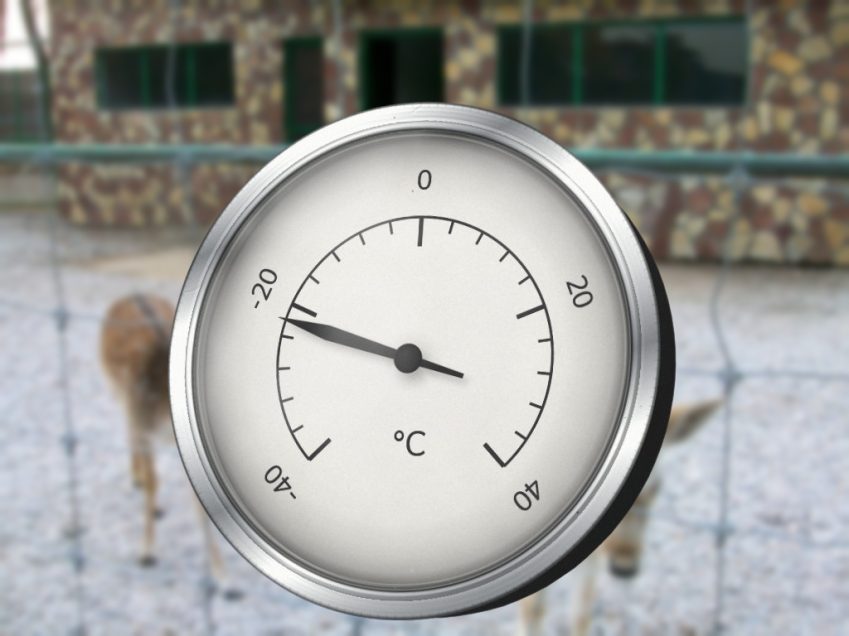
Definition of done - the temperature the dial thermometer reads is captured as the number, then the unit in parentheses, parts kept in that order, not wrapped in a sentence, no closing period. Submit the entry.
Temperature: -22 (°C)
